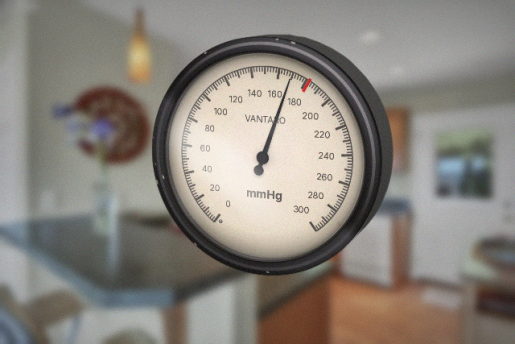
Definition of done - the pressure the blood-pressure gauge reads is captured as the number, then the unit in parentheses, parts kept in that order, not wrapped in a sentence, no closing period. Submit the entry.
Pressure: 170 (mmHg)
